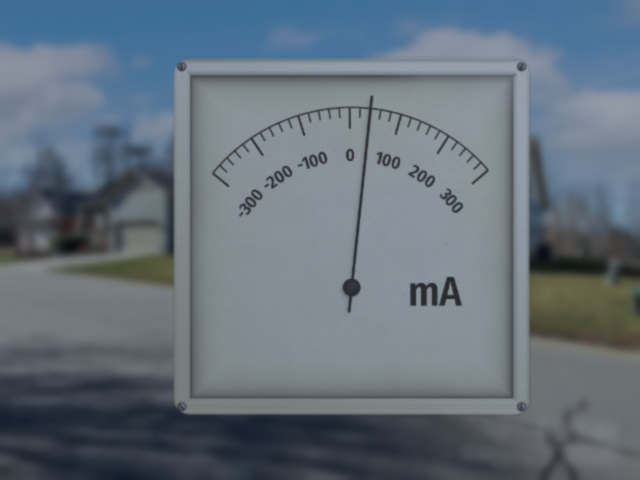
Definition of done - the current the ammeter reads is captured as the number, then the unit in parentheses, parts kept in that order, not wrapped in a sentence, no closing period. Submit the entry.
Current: 40 (mA)
